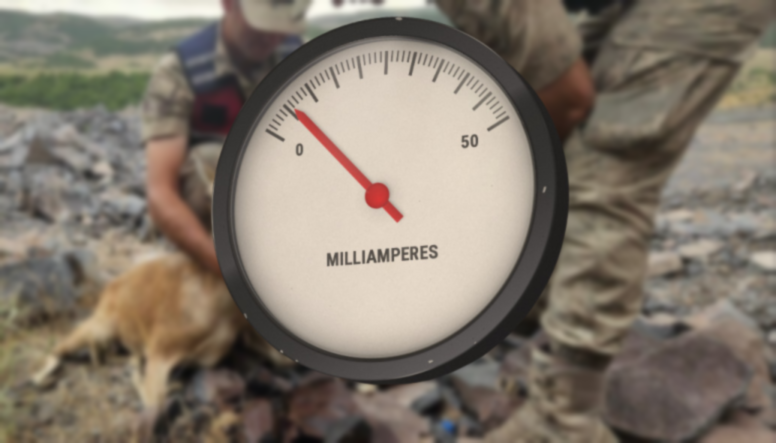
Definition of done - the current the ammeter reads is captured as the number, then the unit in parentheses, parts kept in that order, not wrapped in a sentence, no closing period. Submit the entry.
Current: 6 (mA)
